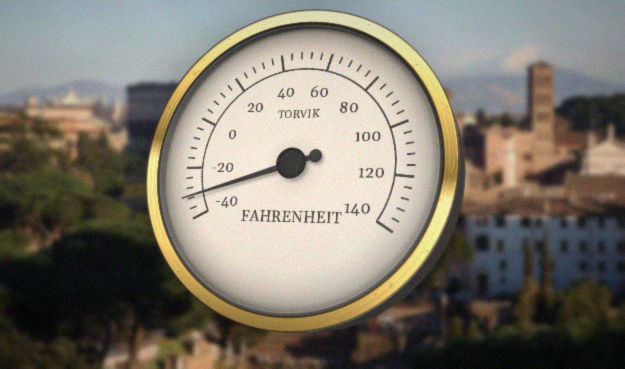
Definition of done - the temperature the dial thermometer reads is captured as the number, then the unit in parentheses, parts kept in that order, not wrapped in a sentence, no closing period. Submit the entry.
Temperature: -32 (°F)
